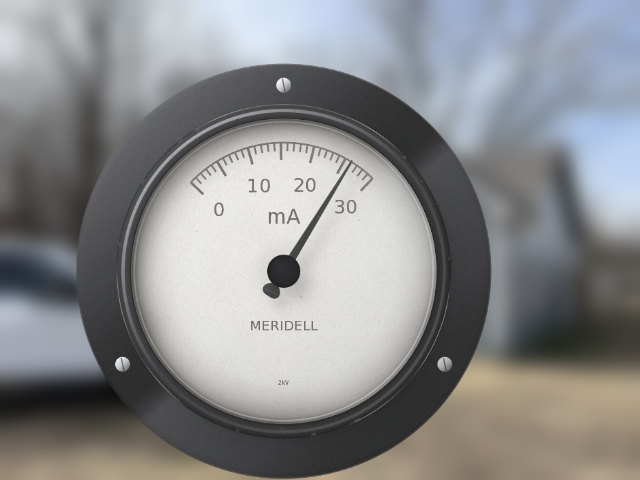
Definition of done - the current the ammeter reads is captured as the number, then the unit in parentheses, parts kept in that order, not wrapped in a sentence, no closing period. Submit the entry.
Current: 26 (mA)
